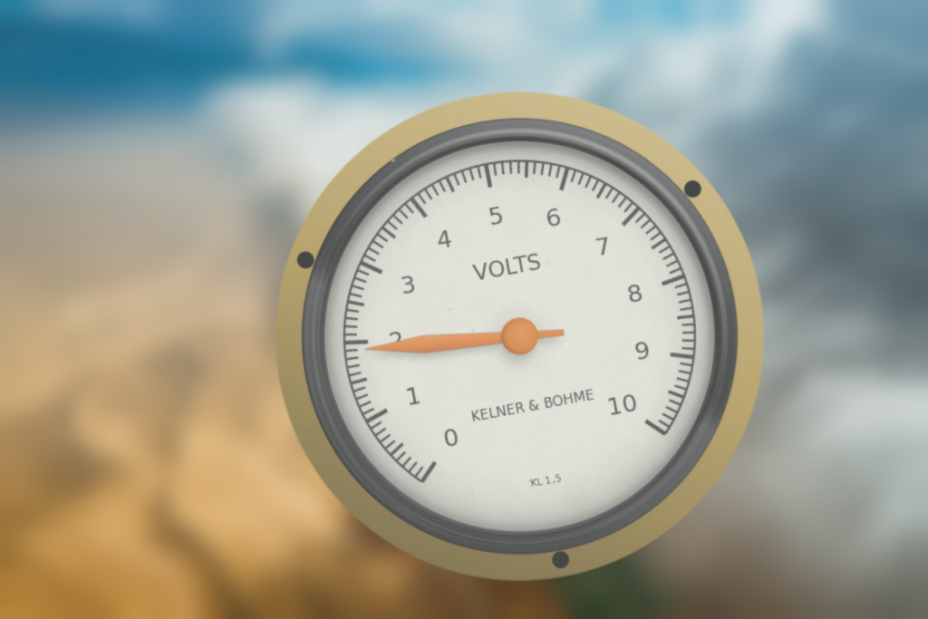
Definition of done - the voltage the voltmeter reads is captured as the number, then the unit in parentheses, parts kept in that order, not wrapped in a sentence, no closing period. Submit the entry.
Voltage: 1.9 (V)
